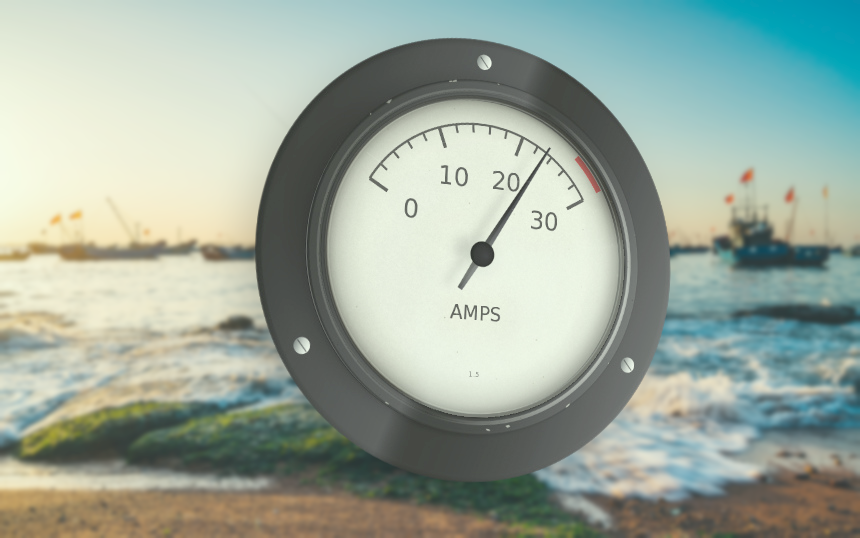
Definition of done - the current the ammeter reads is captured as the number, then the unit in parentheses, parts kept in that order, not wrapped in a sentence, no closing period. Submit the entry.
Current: 23 (A)
